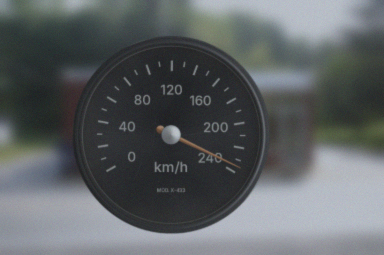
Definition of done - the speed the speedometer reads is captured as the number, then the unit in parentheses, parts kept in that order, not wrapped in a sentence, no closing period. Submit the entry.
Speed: 235 (km/h)
